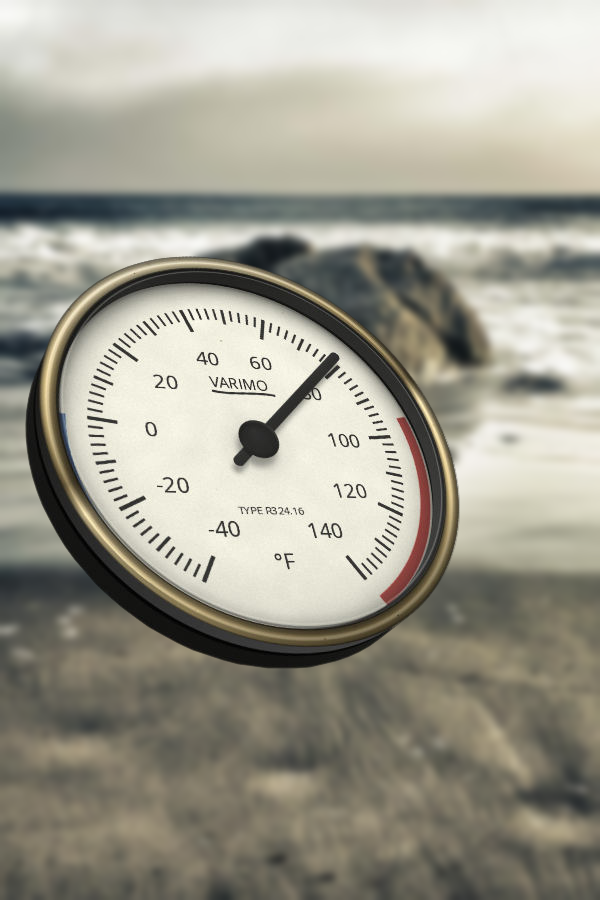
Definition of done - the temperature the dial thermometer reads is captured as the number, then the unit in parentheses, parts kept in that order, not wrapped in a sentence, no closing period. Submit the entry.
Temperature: 78 (°F)
